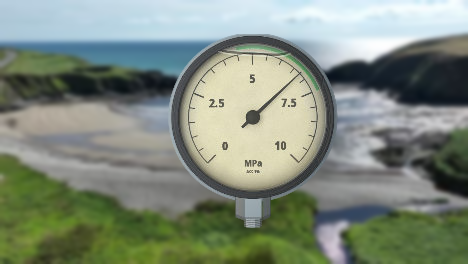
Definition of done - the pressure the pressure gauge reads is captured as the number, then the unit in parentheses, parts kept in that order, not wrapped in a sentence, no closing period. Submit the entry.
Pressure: 6.75 (MPa)
